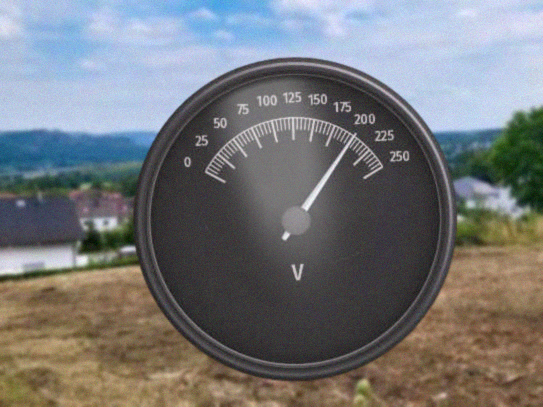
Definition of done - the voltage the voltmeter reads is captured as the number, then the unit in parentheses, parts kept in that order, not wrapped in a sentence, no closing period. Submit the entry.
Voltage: 200 (V)
